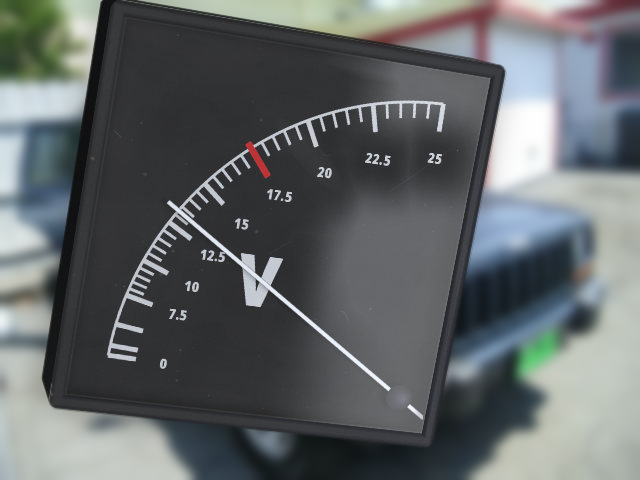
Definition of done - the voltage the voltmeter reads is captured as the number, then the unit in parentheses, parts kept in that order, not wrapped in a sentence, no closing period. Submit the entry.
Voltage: 13.25 (V)
